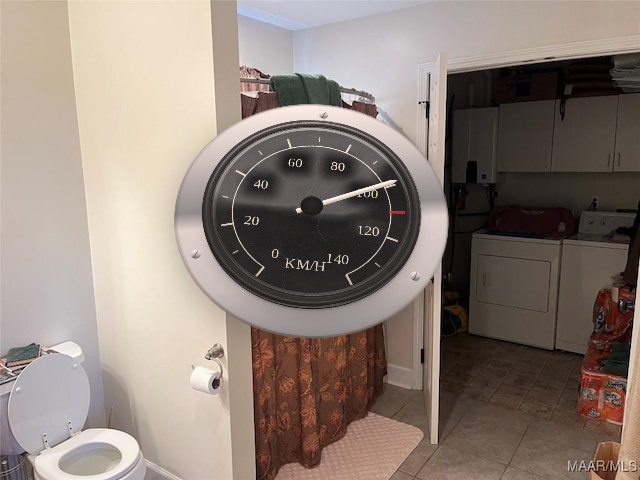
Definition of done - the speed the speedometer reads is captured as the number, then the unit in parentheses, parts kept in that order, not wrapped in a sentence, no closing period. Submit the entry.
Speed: 100 (km/h)
